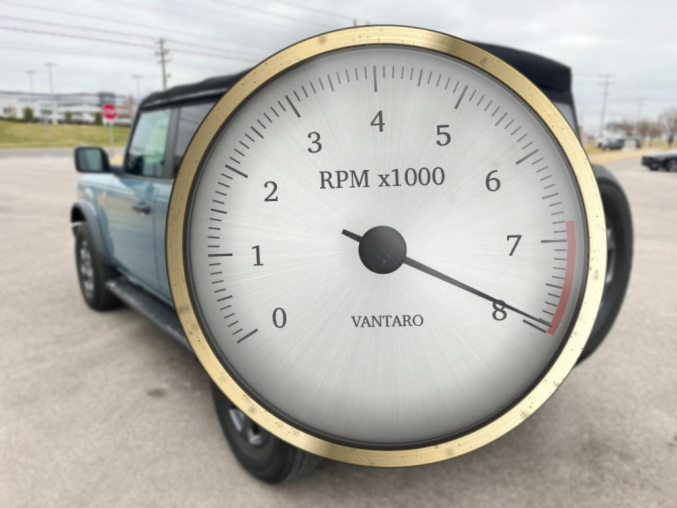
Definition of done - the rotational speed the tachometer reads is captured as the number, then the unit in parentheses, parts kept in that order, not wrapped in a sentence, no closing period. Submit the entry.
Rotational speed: 7900 (rpm)
